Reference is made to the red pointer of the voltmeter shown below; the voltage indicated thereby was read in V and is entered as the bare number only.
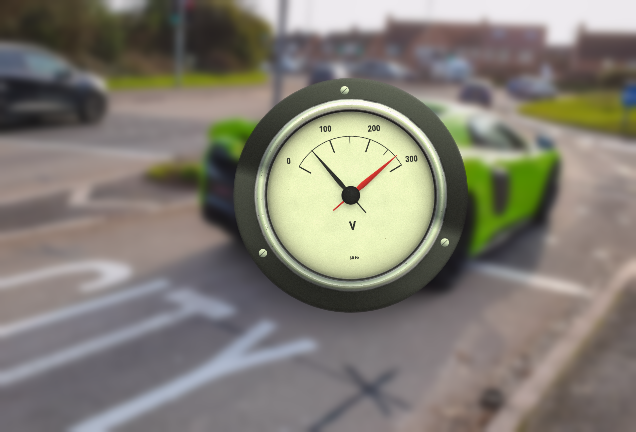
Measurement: 275
